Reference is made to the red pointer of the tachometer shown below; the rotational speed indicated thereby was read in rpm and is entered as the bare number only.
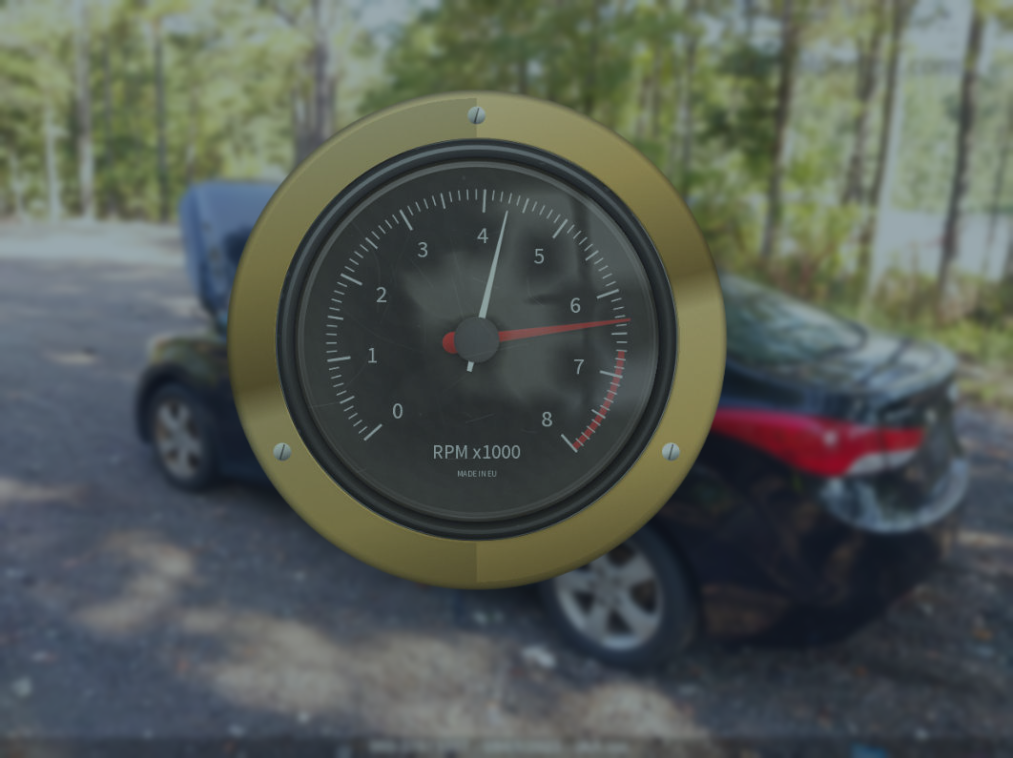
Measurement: 6350
